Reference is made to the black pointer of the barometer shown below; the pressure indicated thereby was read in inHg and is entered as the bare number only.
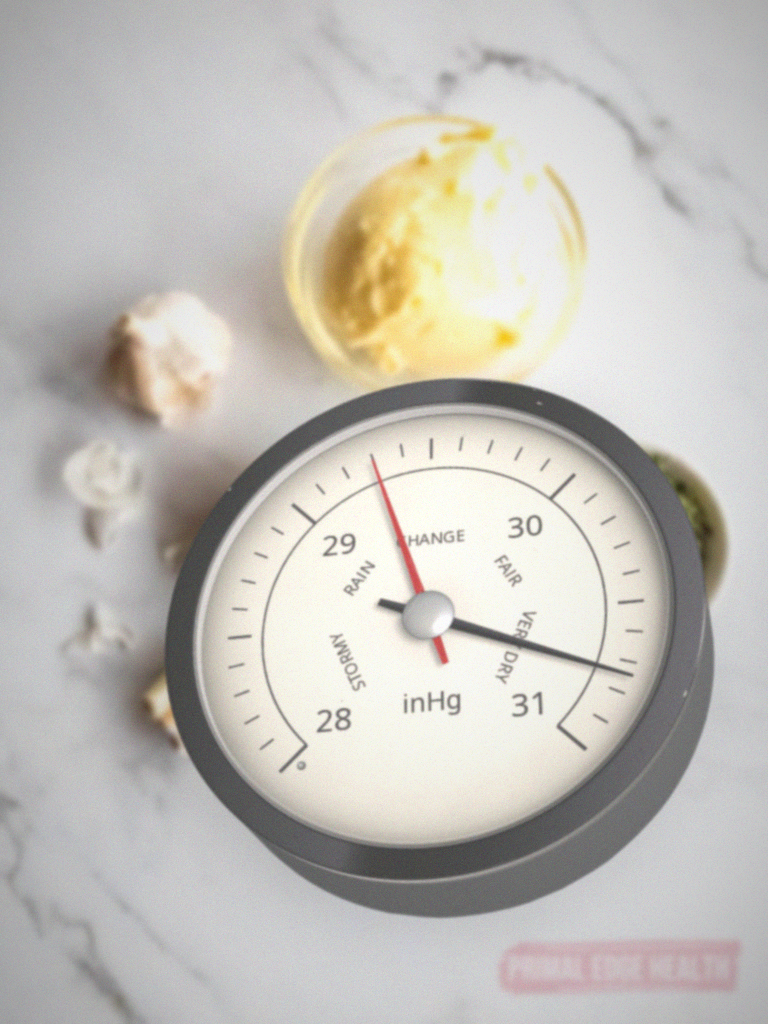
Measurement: 30.75
